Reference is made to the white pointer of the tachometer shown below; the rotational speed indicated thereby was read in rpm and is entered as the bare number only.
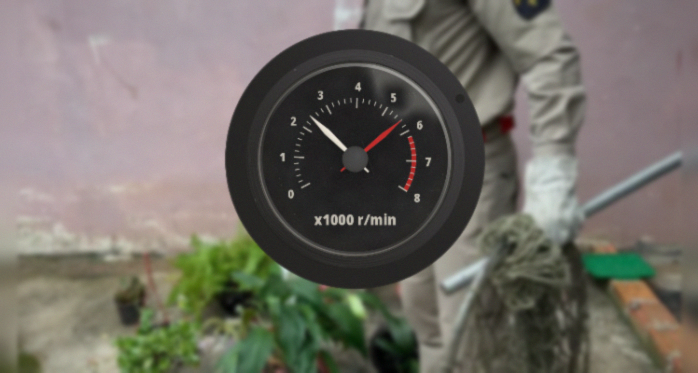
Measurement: 2400
